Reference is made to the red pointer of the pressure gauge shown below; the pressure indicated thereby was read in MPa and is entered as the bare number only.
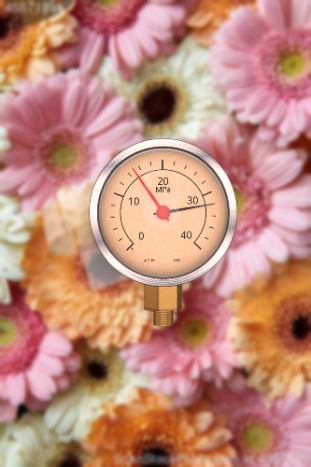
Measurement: 15
